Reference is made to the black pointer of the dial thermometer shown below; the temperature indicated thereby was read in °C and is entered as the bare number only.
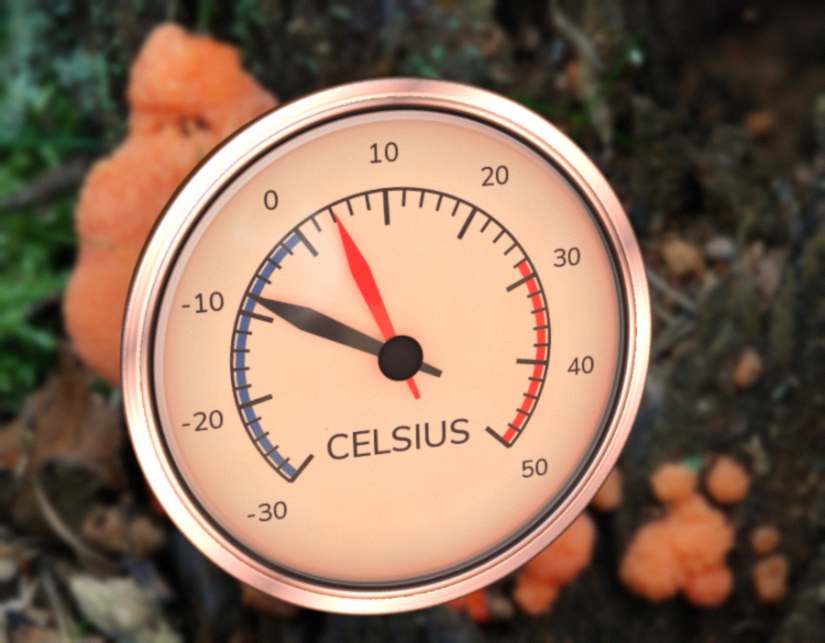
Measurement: -8
